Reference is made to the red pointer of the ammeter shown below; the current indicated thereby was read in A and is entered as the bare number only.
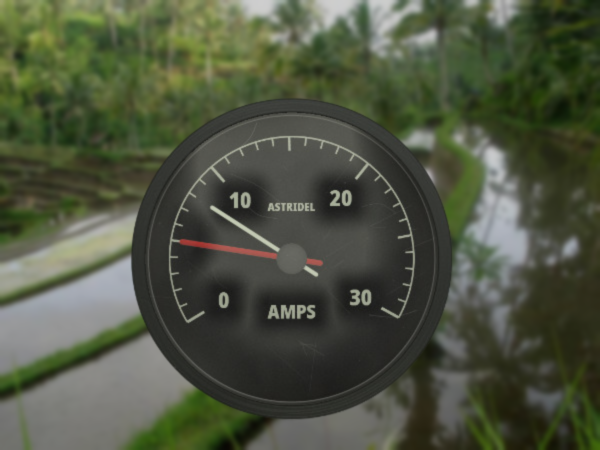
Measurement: 5
